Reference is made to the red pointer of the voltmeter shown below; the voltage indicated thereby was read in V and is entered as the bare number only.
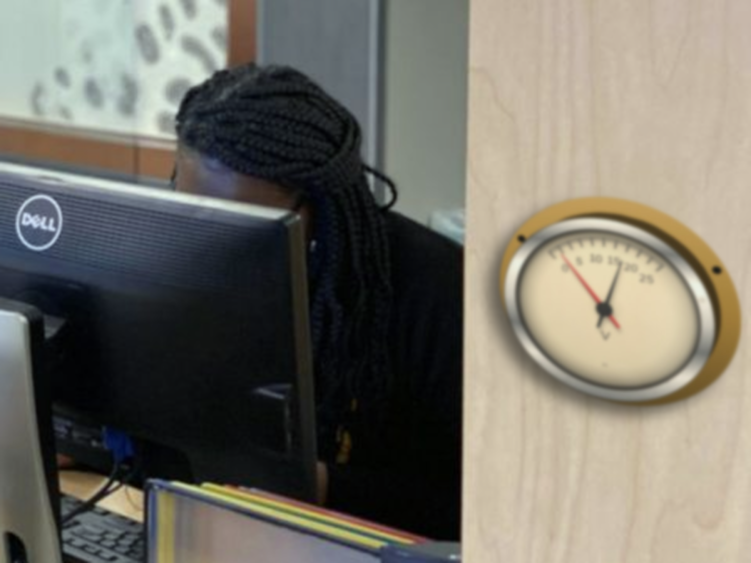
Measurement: 2.5
